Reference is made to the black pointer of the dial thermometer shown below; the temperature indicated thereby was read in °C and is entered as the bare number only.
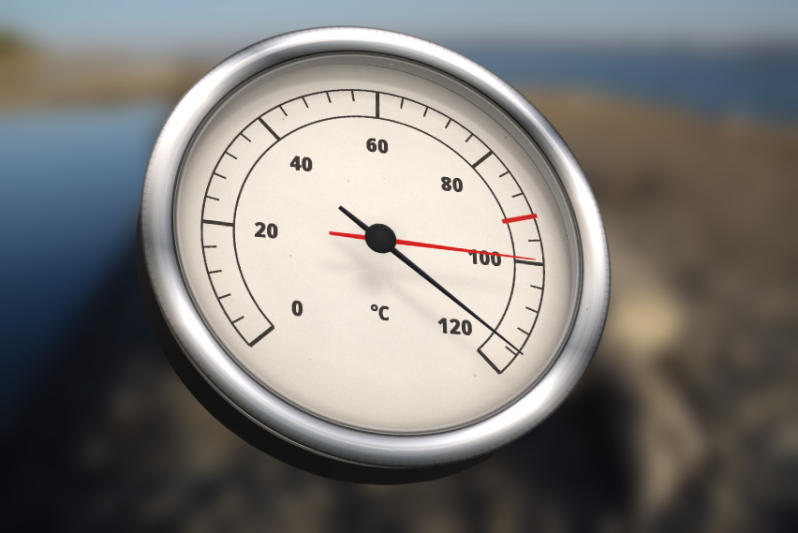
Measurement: 116
